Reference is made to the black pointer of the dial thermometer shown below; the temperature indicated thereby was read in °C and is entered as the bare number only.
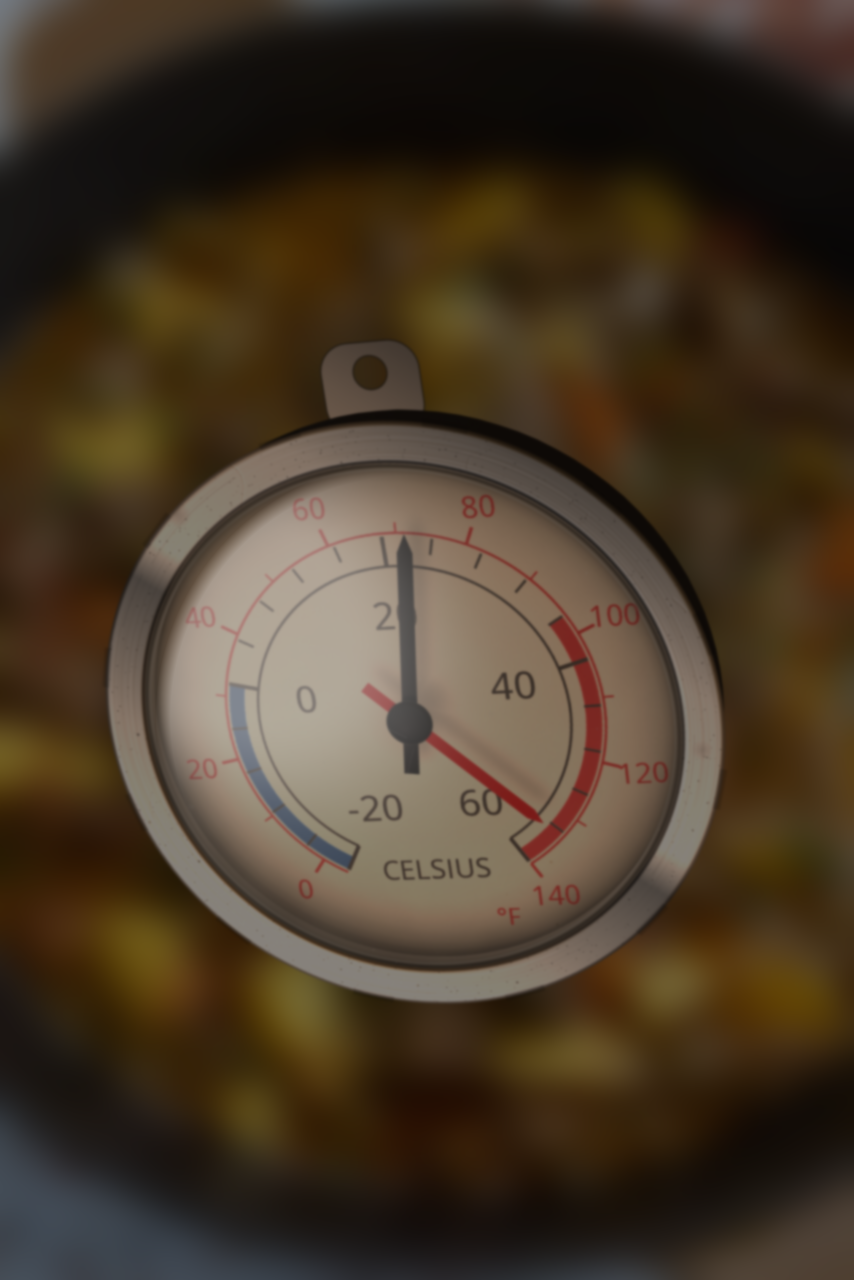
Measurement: 22
